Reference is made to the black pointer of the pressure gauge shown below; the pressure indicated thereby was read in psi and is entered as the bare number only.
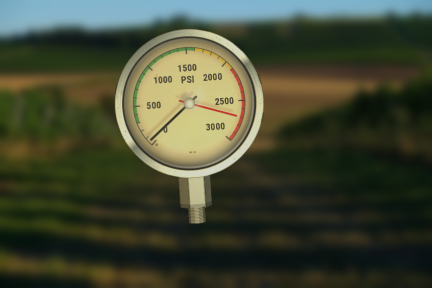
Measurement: 50
